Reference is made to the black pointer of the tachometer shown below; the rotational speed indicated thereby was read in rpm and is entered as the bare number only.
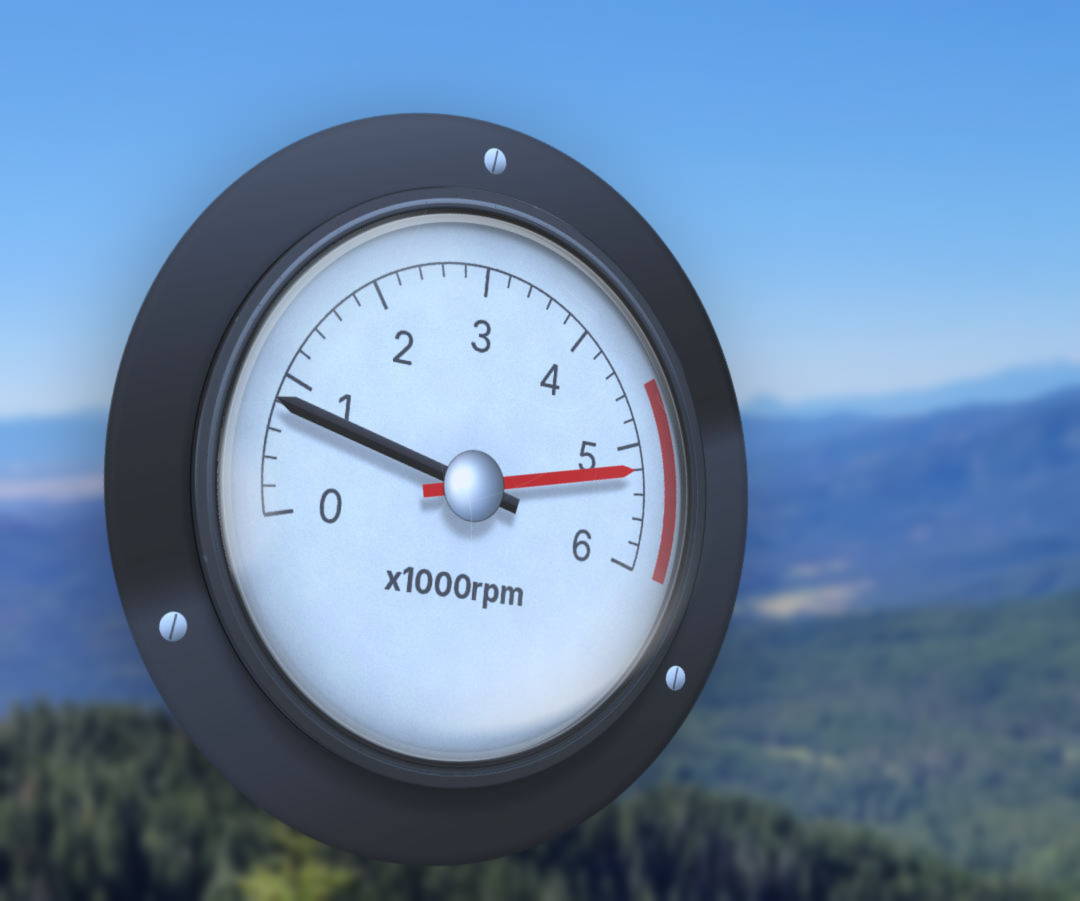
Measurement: 800
